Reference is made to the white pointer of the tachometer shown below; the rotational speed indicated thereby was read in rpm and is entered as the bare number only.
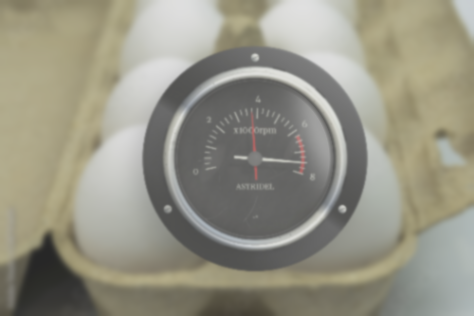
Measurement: 7500
